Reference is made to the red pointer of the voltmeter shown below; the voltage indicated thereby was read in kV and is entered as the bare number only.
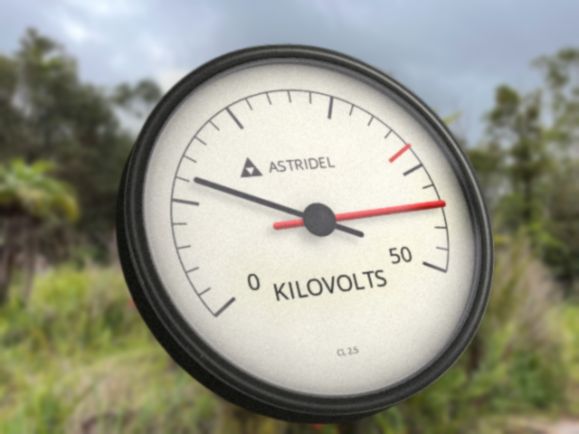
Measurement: 44
